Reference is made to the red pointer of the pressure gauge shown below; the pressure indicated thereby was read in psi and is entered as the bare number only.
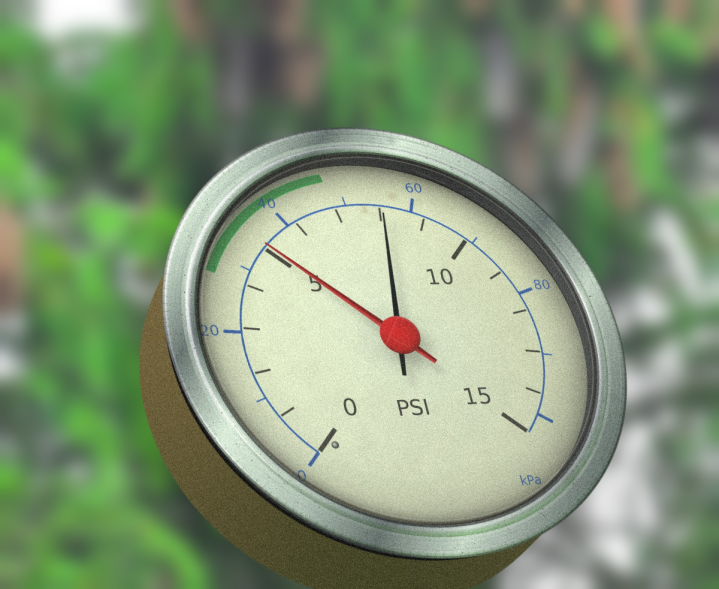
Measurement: 5
